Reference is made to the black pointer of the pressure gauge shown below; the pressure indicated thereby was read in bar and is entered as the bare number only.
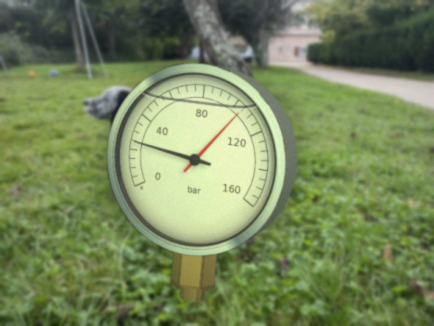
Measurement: 25
